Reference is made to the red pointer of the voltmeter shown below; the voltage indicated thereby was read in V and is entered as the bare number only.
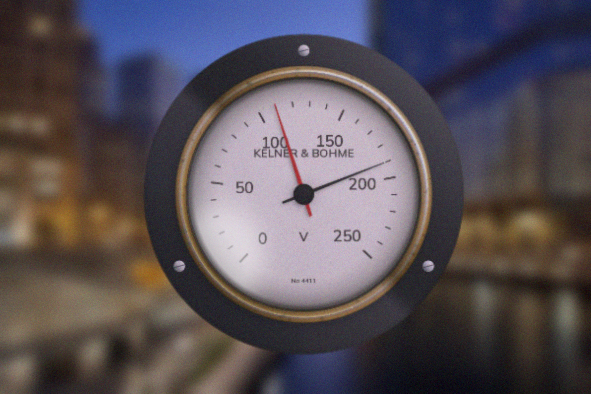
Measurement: 110
